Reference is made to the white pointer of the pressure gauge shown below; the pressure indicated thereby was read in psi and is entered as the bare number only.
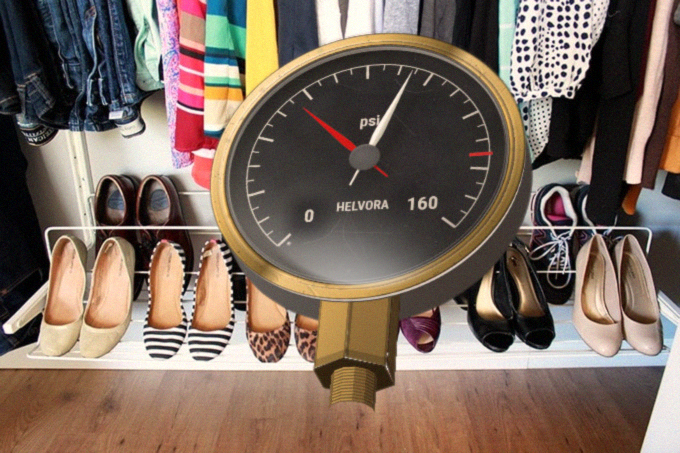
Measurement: 95
